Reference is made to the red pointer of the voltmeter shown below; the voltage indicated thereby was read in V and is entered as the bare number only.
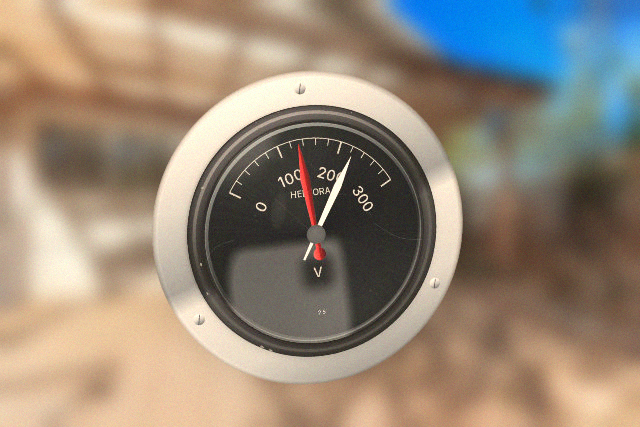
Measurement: 130
